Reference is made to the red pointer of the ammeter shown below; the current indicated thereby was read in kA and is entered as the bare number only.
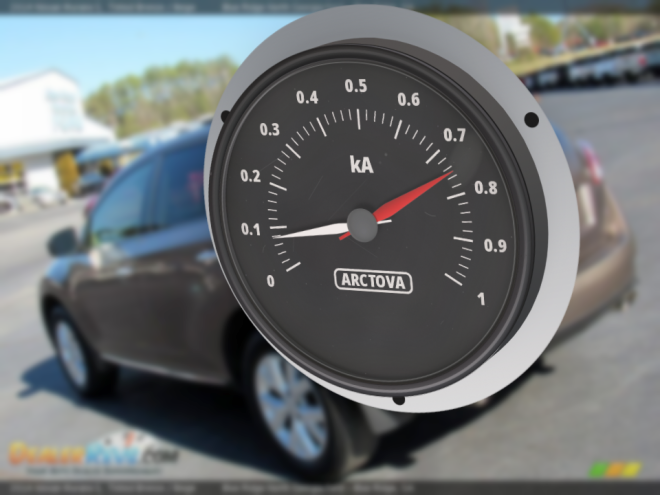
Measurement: 0.75
